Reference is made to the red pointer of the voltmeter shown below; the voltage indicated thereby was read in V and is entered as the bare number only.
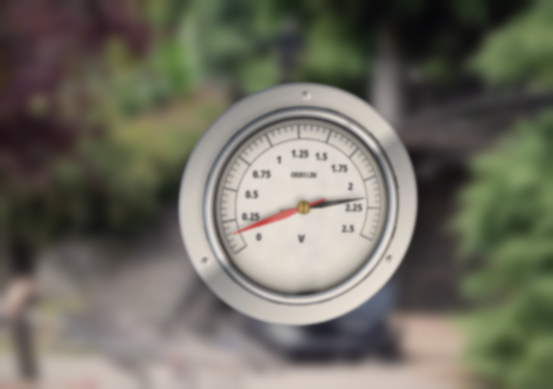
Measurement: 0.15
